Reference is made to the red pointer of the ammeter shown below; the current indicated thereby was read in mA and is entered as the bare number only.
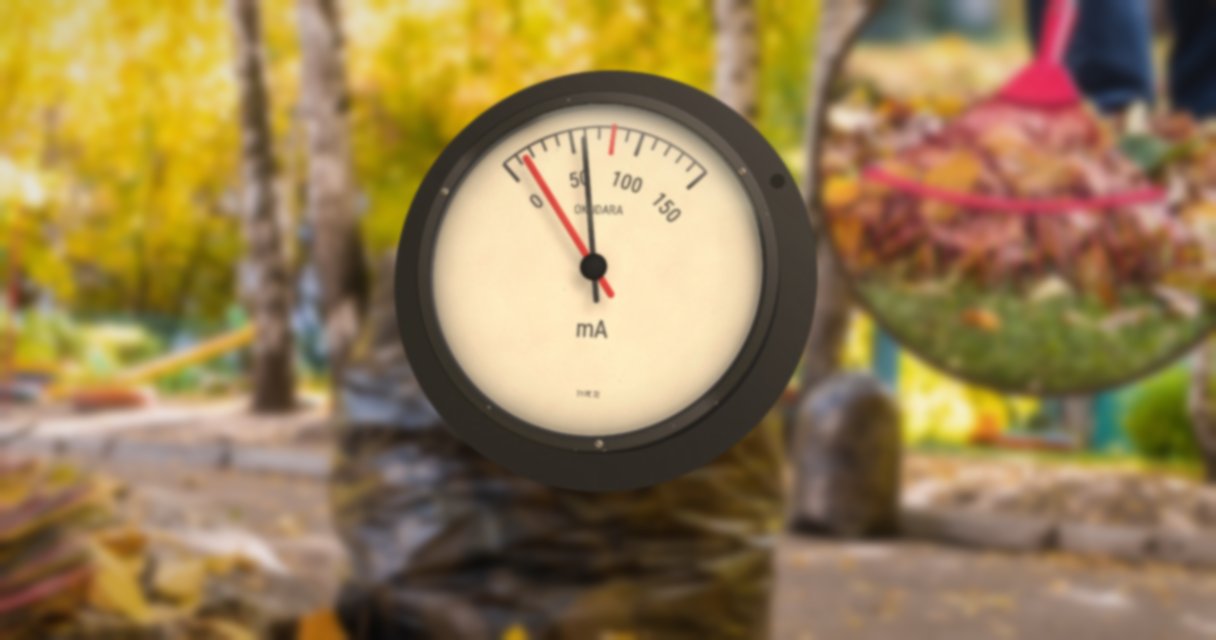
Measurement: 15
